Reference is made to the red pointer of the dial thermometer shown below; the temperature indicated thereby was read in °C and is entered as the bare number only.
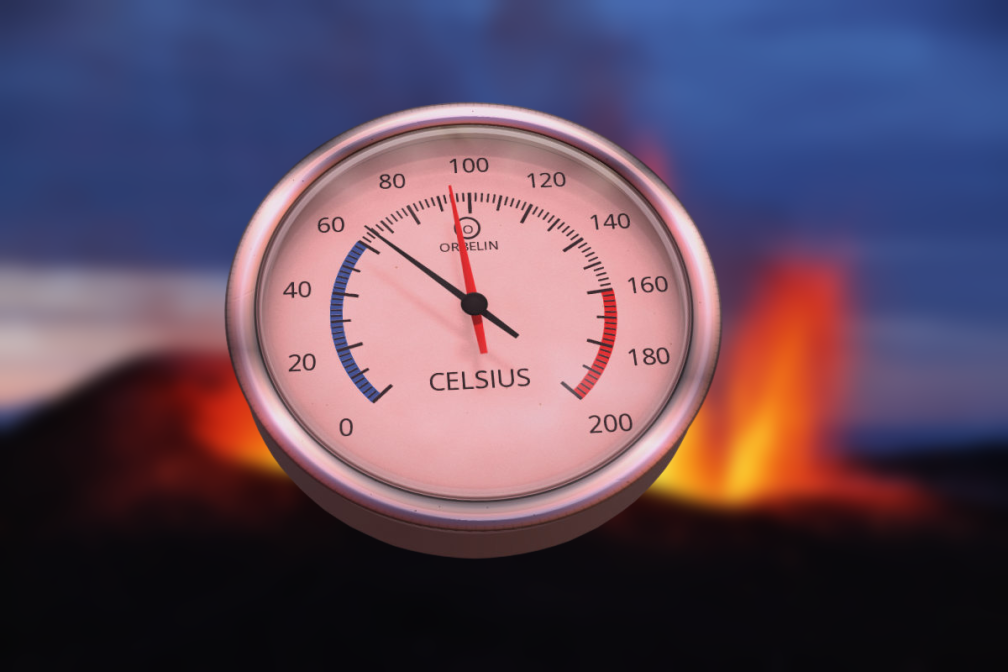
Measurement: 94
